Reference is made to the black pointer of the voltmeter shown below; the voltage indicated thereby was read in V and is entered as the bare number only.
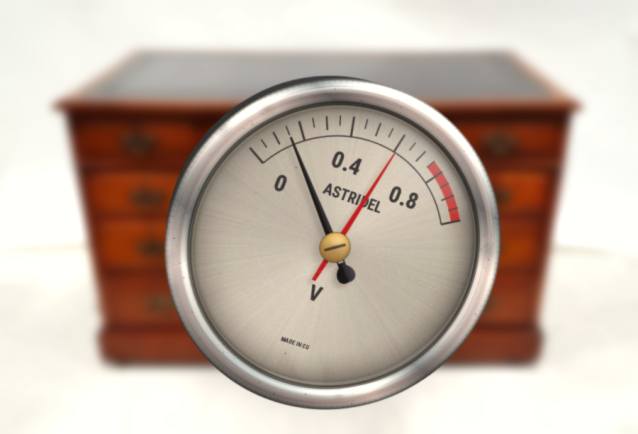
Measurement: 0.15
